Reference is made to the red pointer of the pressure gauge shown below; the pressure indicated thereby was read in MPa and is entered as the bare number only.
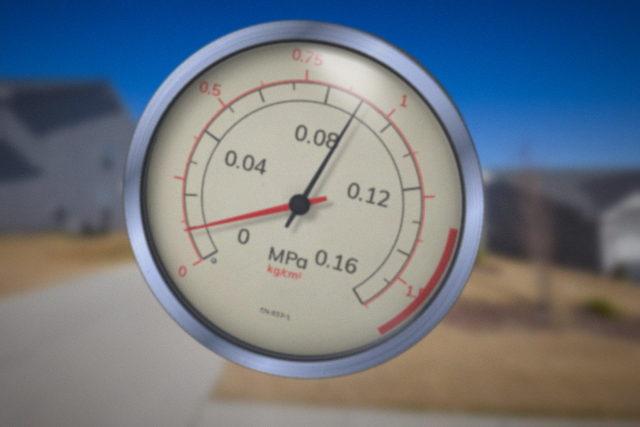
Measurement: 0.01
